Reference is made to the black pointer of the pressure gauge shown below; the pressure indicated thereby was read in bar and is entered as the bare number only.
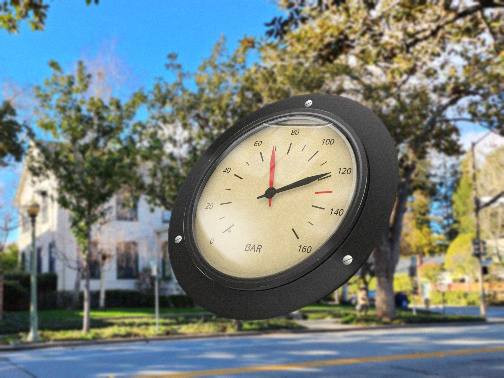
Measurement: 120
